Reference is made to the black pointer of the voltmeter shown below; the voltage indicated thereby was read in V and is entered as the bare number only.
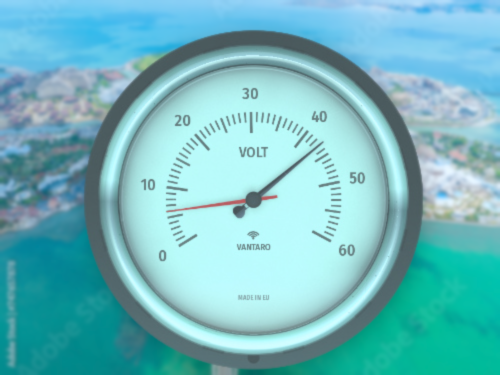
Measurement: 43
